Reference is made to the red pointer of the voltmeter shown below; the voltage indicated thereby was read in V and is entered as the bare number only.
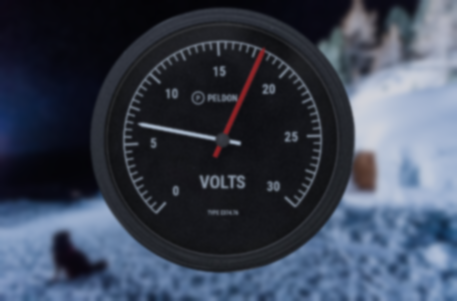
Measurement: 18
